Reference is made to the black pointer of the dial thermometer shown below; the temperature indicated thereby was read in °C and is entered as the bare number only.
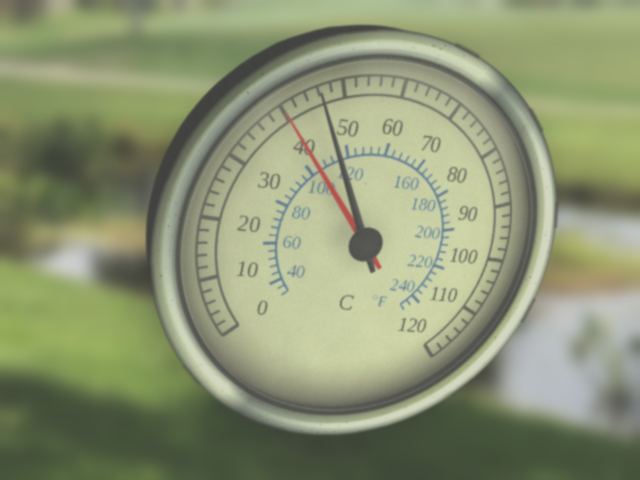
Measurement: 46
